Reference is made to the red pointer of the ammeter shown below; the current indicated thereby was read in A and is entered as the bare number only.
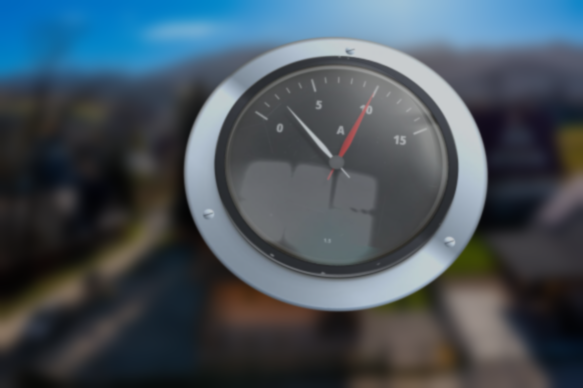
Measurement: 10
